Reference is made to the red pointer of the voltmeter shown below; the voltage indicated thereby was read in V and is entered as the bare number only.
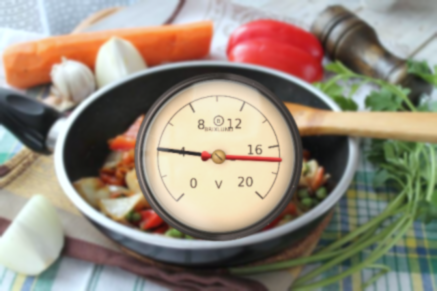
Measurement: 17
